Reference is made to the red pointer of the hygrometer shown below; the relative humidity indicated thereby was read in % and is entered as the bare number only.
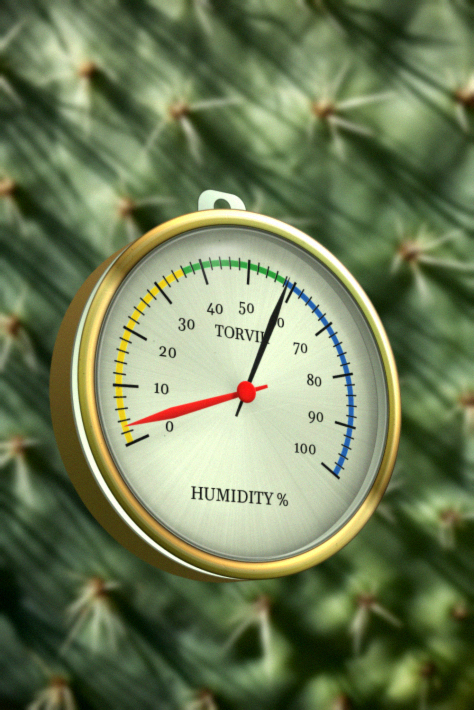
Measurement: 3
